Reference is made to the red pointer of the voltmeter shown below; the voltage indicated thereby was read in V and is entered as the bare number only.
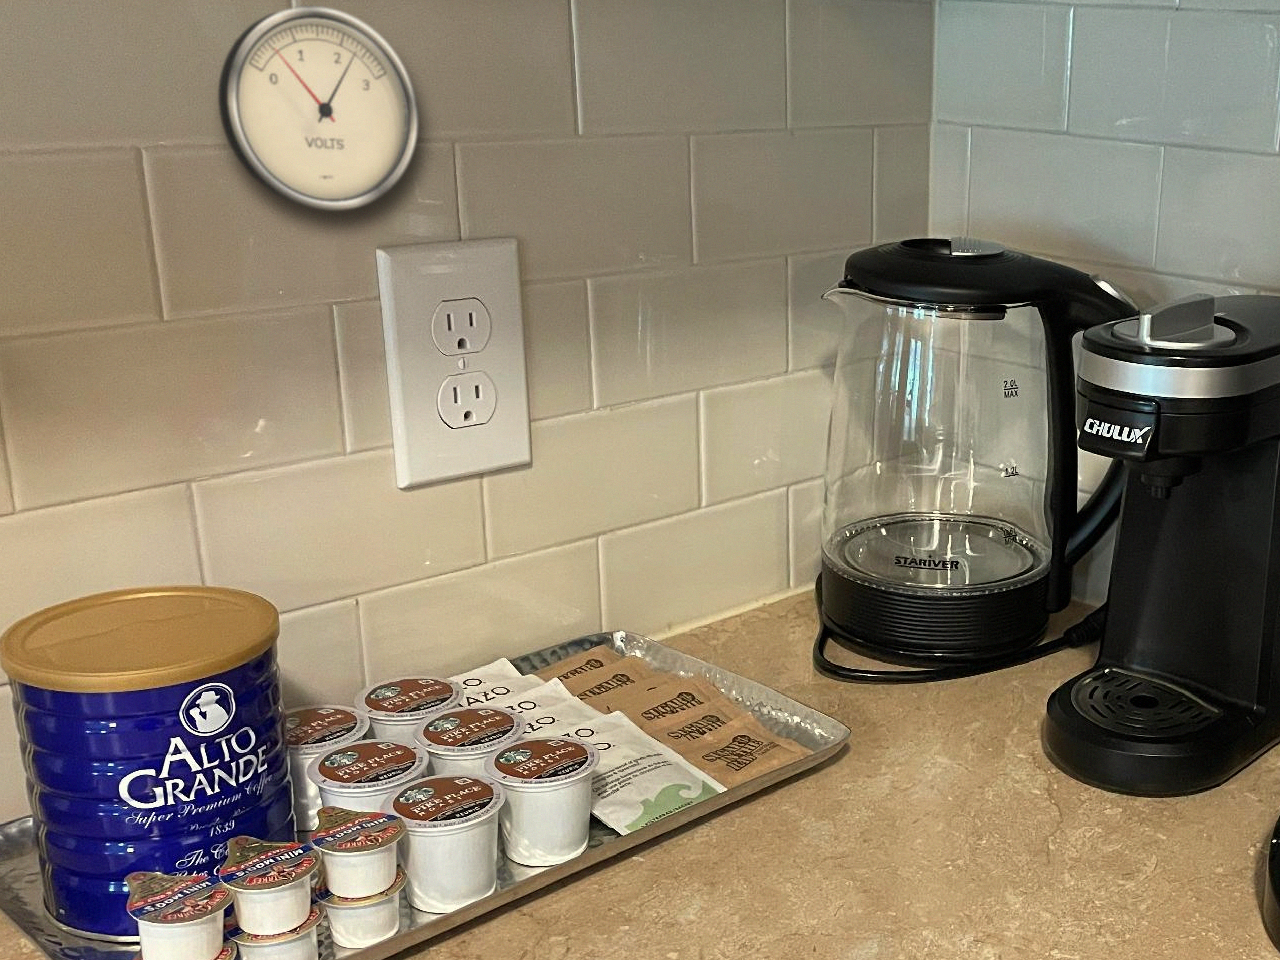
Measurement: 0.5
